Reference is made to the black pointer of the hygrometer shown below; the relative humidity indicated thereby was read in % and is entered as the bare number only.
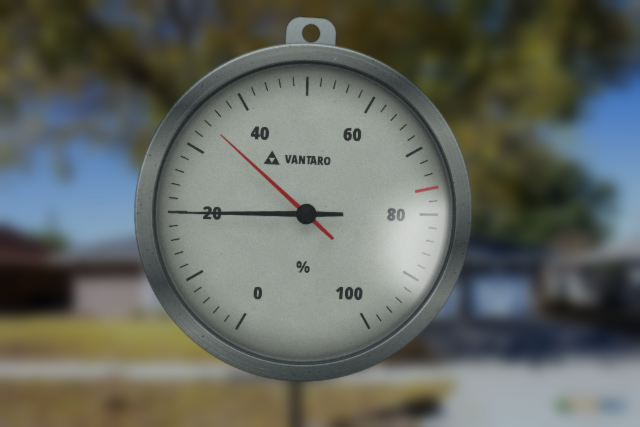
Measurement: 20
